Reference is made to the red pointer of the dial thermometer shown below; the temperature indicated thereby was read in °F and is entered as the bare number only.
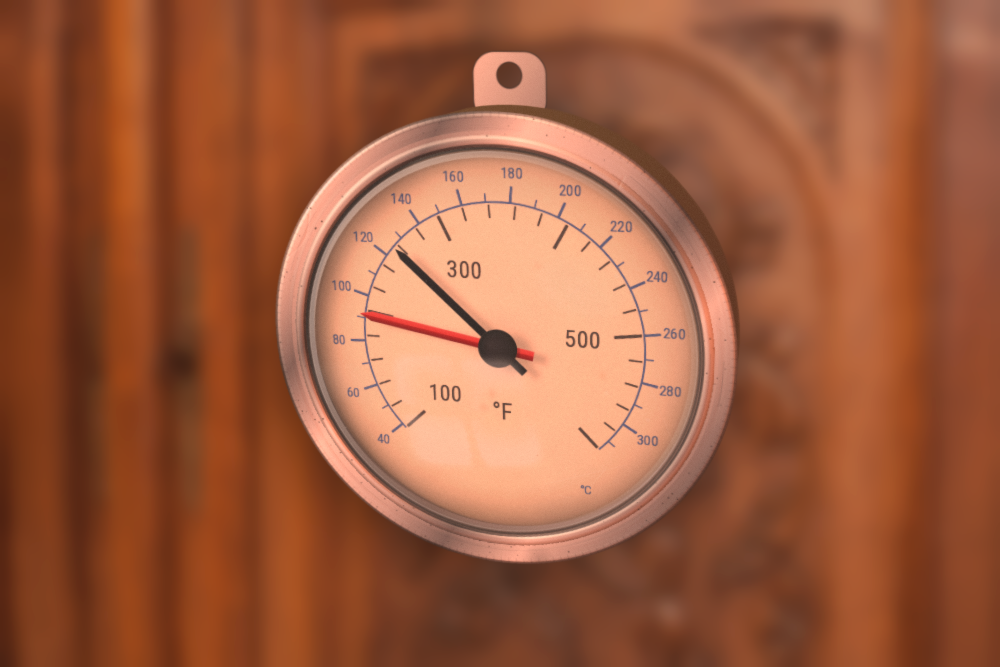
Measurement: 200
